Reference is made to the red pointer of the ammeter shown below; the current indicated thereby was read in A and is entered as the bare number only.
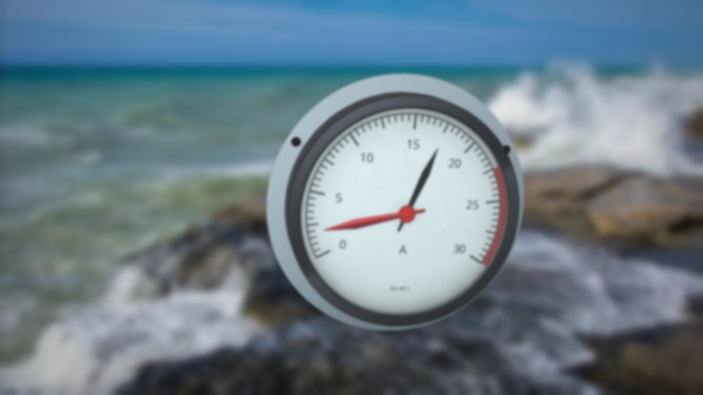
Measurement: 2
